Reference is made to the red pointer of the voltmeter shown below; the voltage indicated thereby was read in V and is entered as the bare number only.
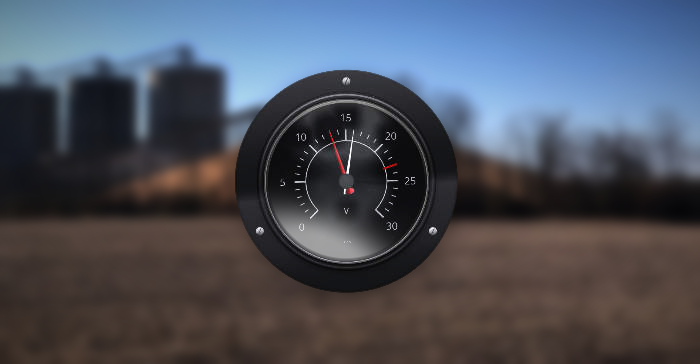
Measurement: 13
